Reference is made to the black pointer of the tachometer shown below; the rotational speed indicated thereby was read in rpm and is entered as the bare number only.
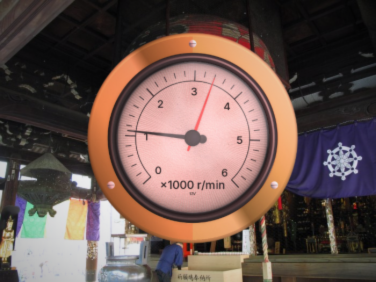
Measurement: 1100
